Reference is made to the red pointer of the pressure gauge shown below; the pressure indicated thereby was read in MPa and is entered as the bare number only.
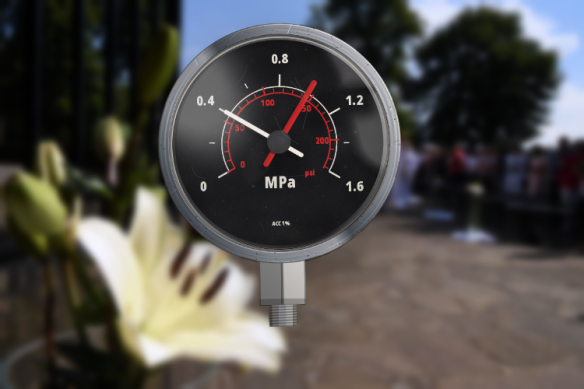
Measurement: 1
